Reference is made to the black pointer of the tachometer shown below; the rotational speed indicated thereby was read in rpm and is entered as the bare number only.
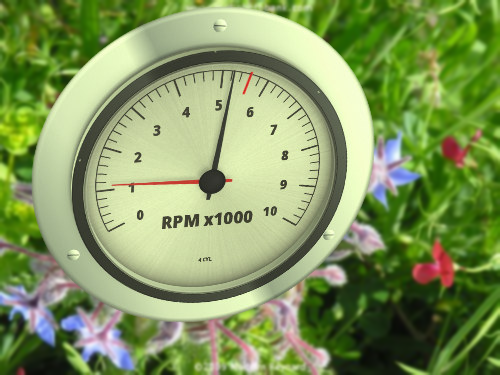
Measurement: 5200
